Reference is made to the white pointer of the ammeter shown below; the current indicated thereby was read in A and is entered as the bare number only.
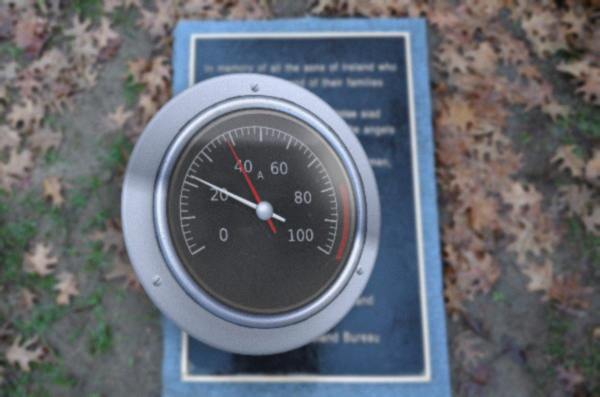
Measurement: 22
